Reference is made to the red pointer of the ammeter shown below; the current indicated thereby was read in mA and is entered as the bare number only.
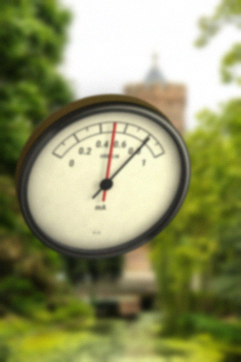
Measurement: 0.5
